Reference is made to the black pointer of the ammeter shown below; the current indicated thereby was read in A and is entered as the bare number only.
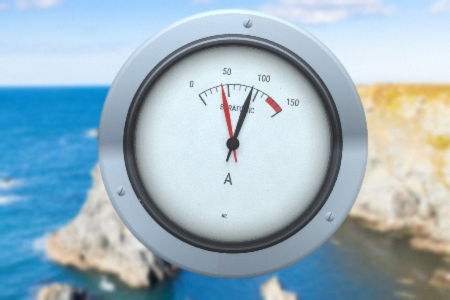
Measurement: 90
